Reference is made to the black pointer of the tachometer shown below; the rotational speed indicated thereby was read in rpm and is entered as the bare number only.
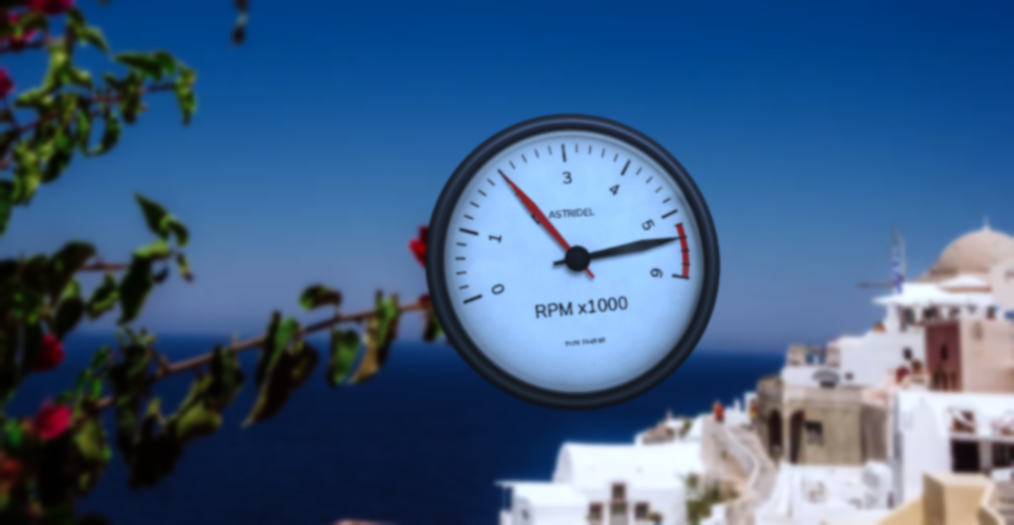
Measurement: 5400
